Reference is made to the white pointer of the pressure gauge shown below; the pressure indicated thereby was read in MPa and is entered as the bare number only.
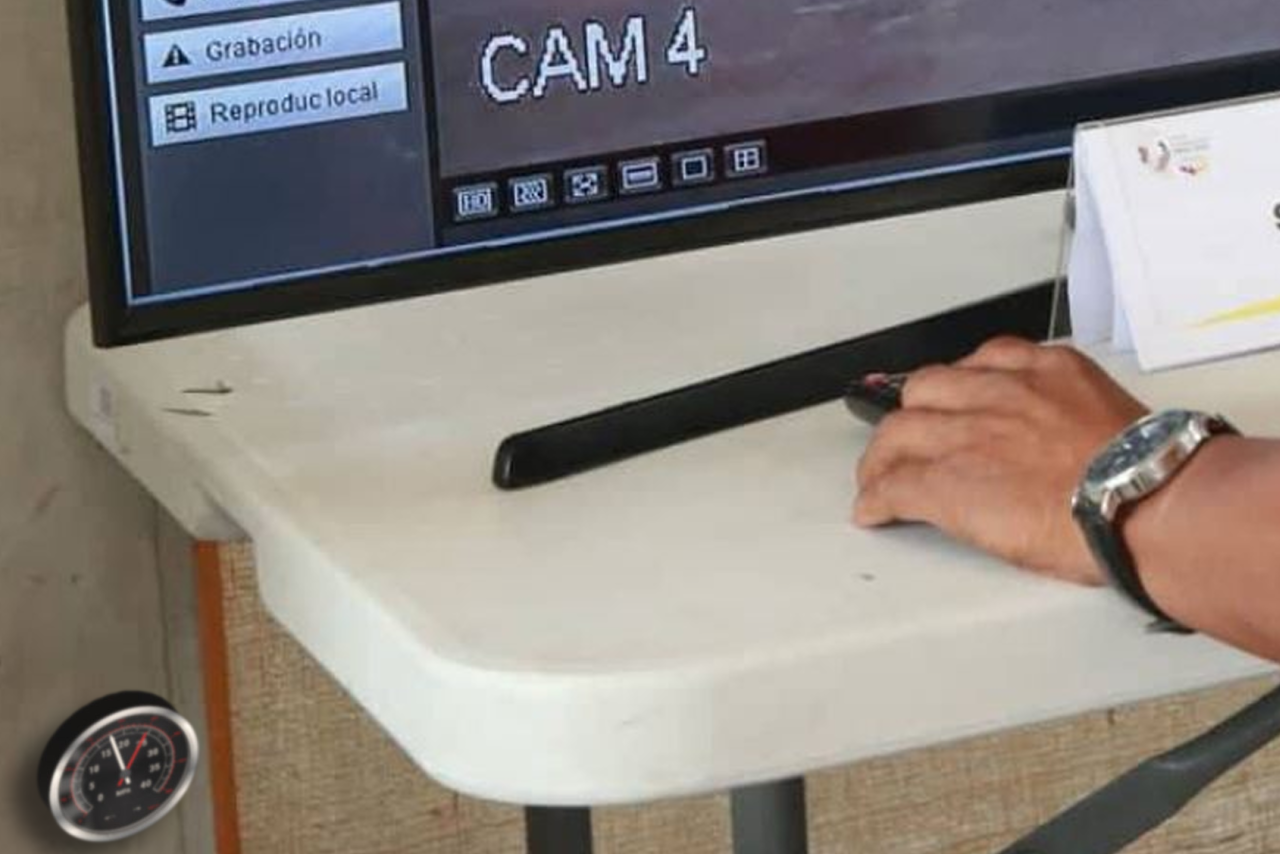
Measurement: 17.5
